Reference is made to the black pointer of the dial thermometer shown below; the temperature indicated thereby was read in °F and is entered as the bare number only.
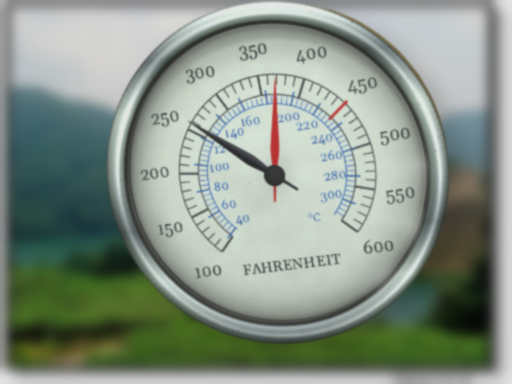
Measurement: 260
